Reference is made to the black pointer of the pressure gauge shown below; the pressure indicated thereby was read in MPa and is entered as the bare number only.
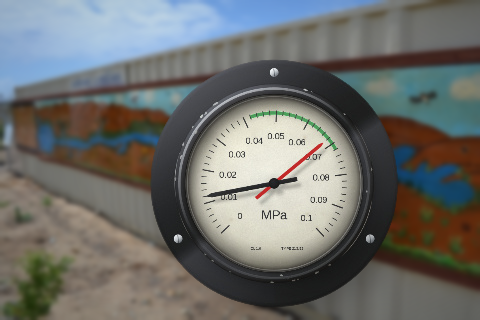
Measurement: 0.012
